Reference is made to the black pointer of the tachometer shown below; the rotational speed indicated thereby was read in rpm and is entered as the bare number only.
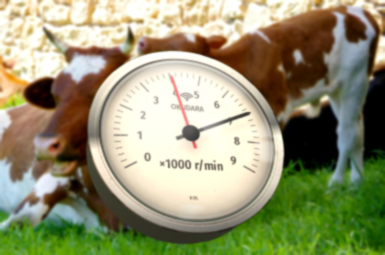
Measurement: 7000
